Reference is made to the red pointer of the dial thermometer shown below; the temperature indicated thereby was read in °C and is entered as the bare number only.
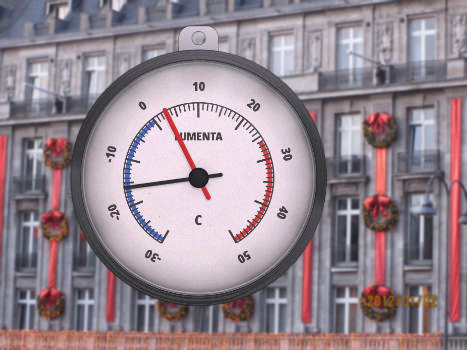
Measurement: 3
